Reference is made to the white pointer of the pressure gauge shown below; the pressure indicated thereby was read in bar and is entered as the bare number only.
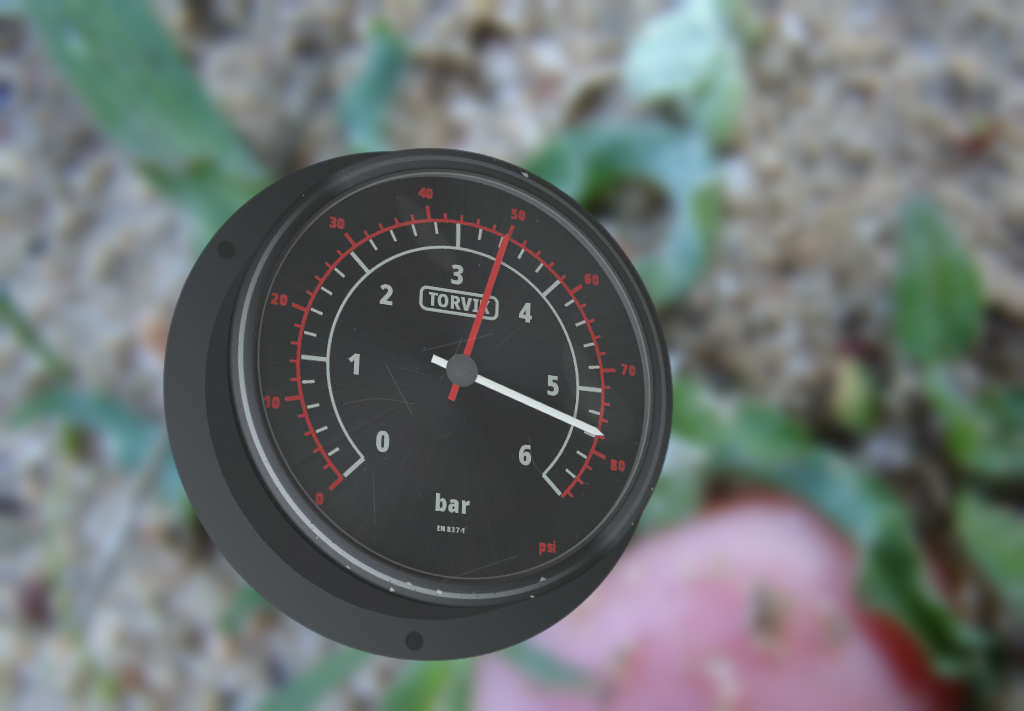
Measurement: 5.4
